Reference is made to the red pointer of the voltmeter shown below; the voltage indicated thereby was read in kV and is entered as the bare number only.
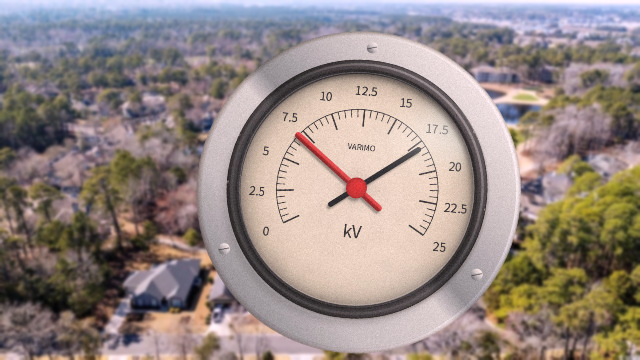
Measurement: 7
